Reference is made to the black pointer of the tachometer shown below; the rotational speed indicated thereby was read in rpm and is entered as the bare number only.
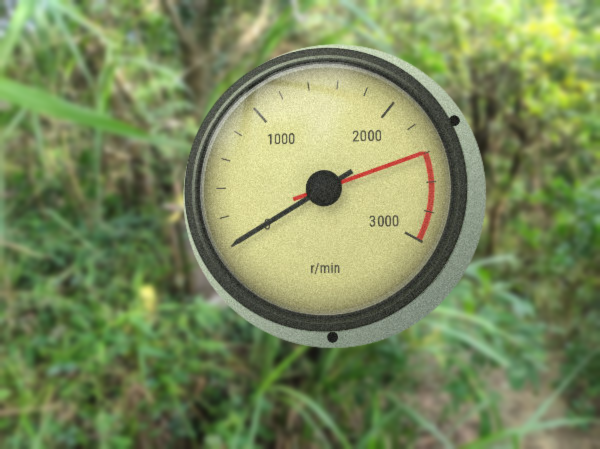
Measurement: 0
